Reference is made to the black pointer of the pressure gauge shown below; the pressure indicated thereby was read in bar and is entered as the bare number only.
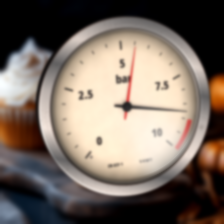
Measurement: 8.75
